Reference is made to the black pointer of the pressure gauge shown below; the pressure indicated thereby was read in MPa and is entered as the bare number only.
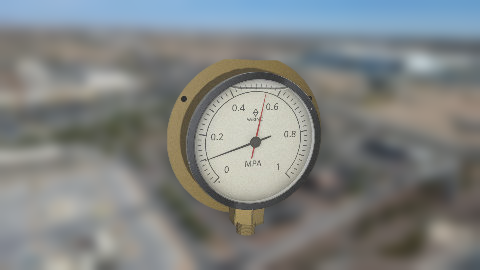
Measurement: 0.1
